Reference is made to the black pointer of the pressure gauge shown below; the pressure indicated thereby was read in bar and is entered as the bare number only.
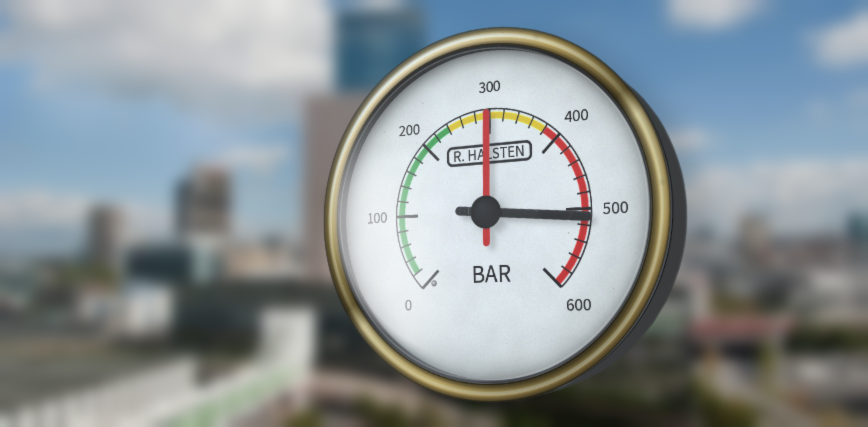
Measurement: 510
